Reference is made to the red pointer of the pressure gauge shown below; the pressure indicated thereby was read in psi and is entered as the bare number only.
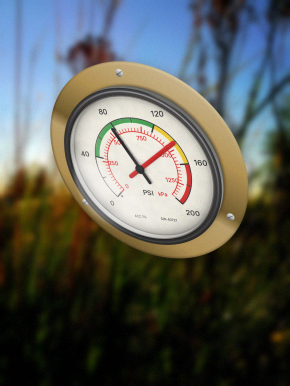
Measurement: 140
